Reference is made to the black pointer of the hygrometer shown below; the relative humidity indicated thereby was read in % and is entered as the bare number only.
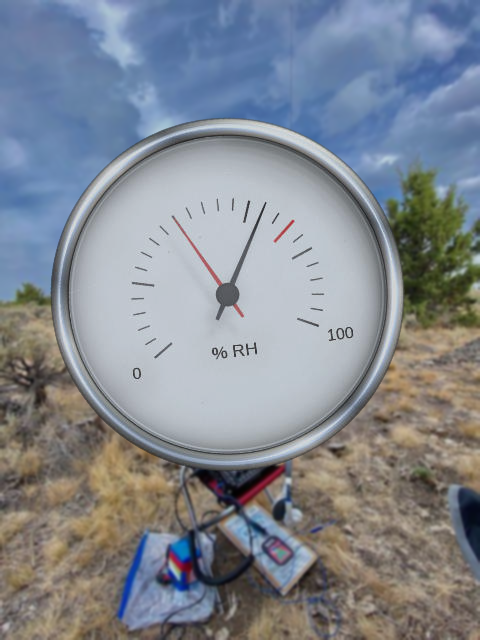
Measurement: 64
